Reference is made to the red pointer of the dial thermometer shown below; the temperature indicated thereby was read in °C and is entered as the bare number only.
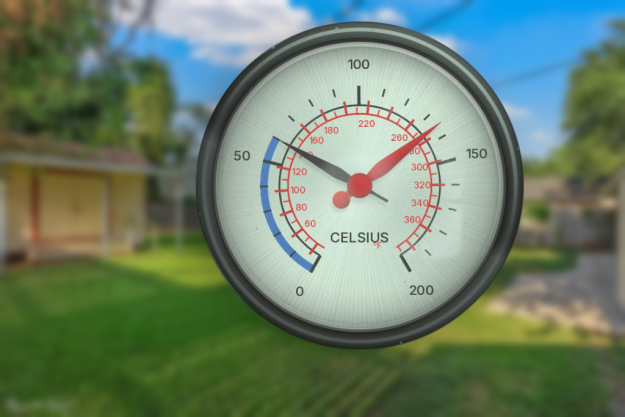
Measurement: 135
